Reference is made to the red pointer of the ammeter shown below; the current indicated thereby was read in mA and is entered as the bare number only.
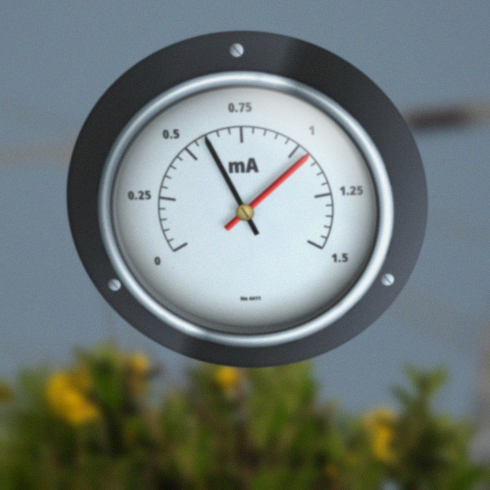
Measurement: 1.05
